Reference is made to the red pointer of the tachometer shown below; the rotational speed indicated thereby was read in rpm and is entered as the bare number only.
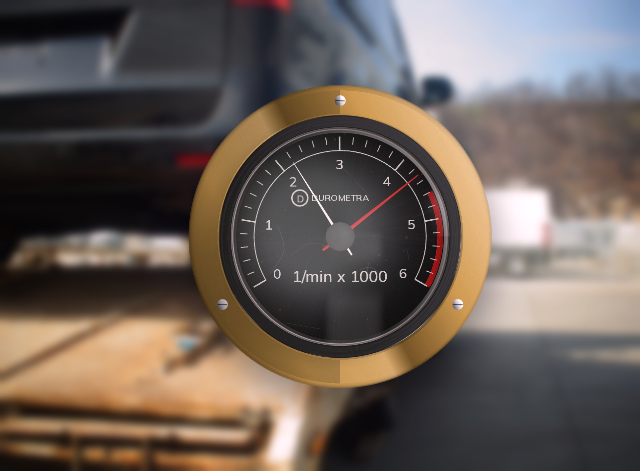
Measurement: 4300
